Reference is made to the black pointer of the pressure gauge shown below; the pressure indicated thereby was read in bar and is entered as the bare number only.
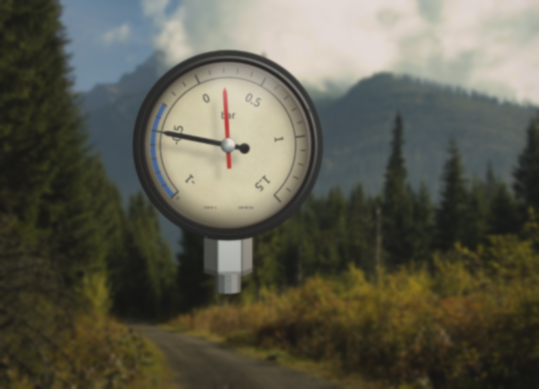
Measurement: -0.5
